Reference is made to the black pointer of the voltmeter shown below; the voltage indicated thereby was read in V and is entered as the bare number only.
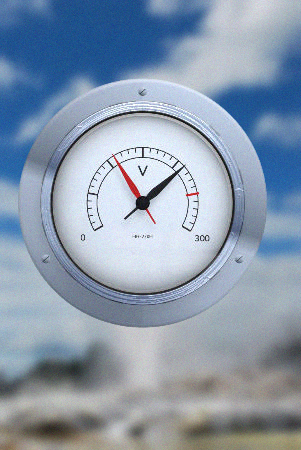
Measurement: 210
